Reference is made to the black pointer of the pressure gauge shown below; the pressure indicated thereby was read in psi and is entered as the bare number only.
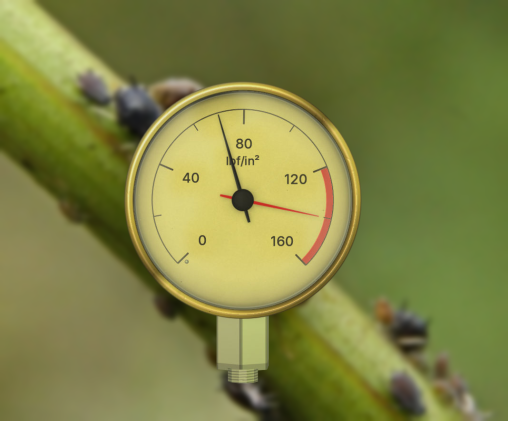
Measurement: 70
